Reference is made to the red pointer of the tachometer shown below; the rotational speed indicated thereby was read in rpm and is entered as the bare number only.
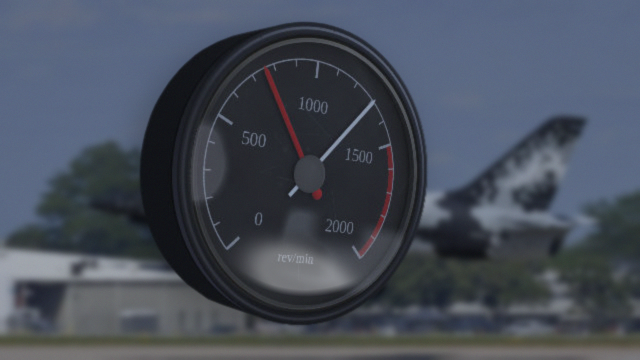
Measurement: 750
